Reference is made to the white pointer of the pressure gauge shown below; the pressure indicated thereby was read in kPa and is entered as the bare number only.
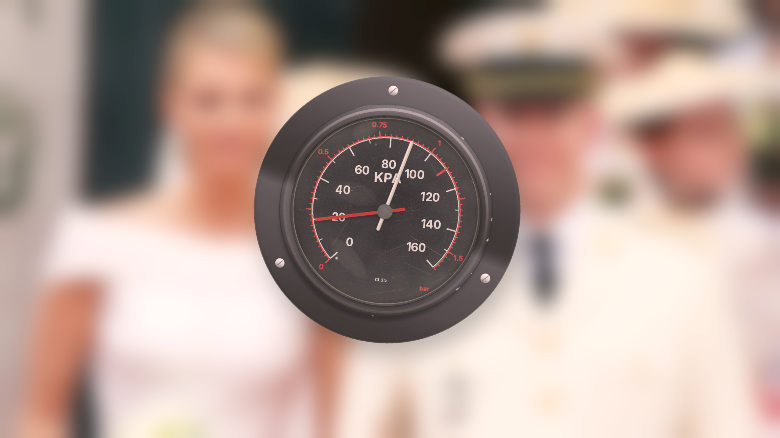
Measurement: 90
